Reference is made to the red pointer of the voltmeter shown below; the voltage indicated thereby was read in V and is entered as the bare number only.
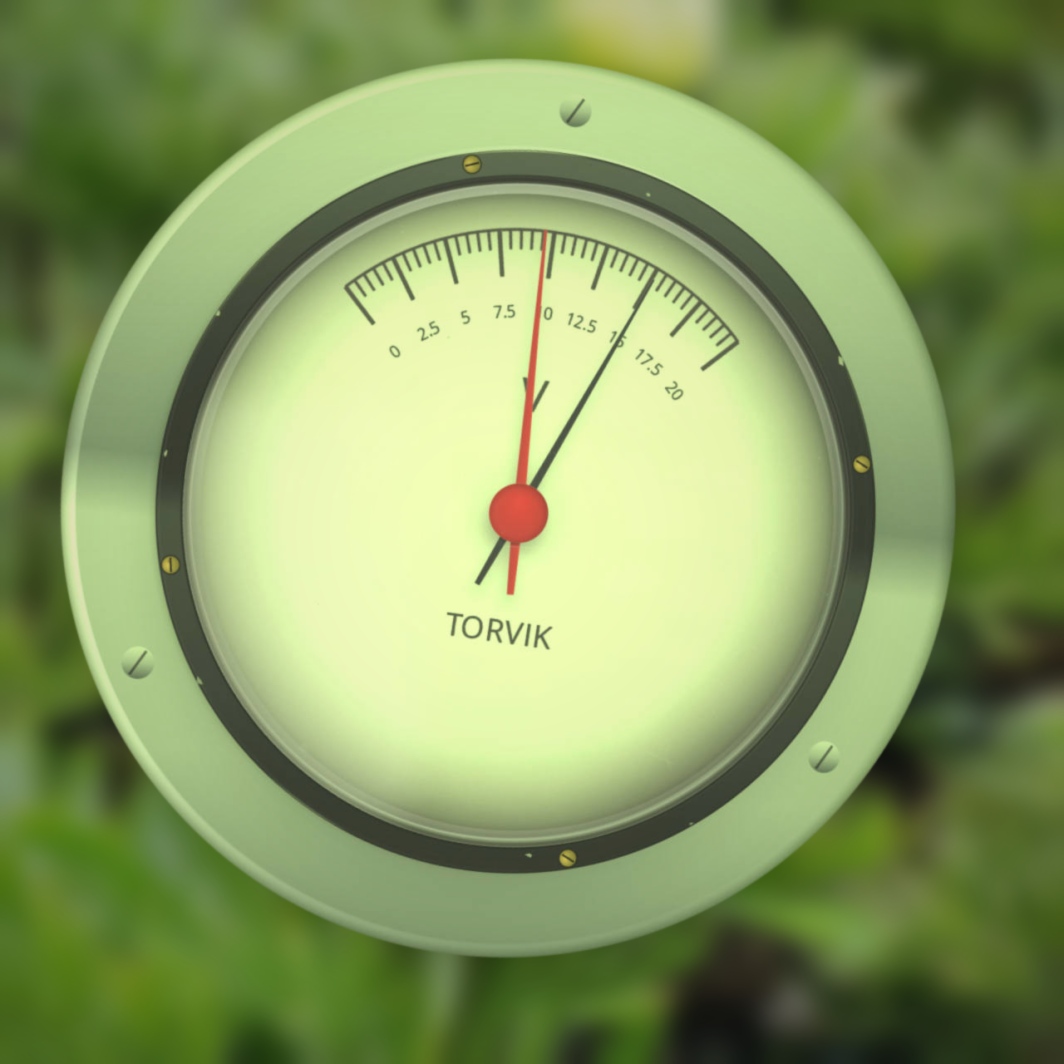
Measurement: 9.5
